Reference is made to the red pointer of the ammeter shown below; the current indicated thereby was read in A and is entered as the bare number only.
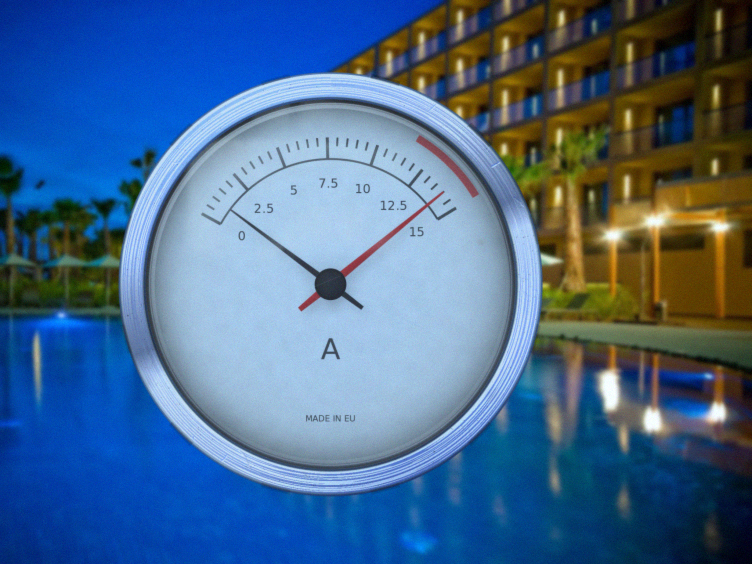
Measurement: 14
